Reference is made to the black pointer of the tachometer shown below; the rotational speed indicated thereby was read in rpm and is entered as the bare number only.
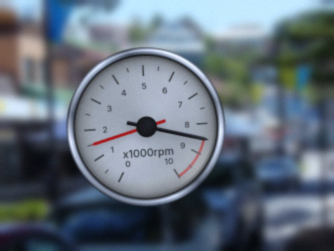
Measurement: 8500
